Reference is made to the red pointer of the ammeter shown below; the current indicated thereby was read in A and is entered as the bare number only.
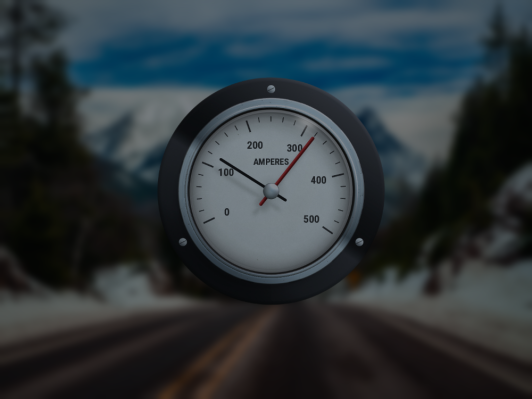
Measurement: 320
